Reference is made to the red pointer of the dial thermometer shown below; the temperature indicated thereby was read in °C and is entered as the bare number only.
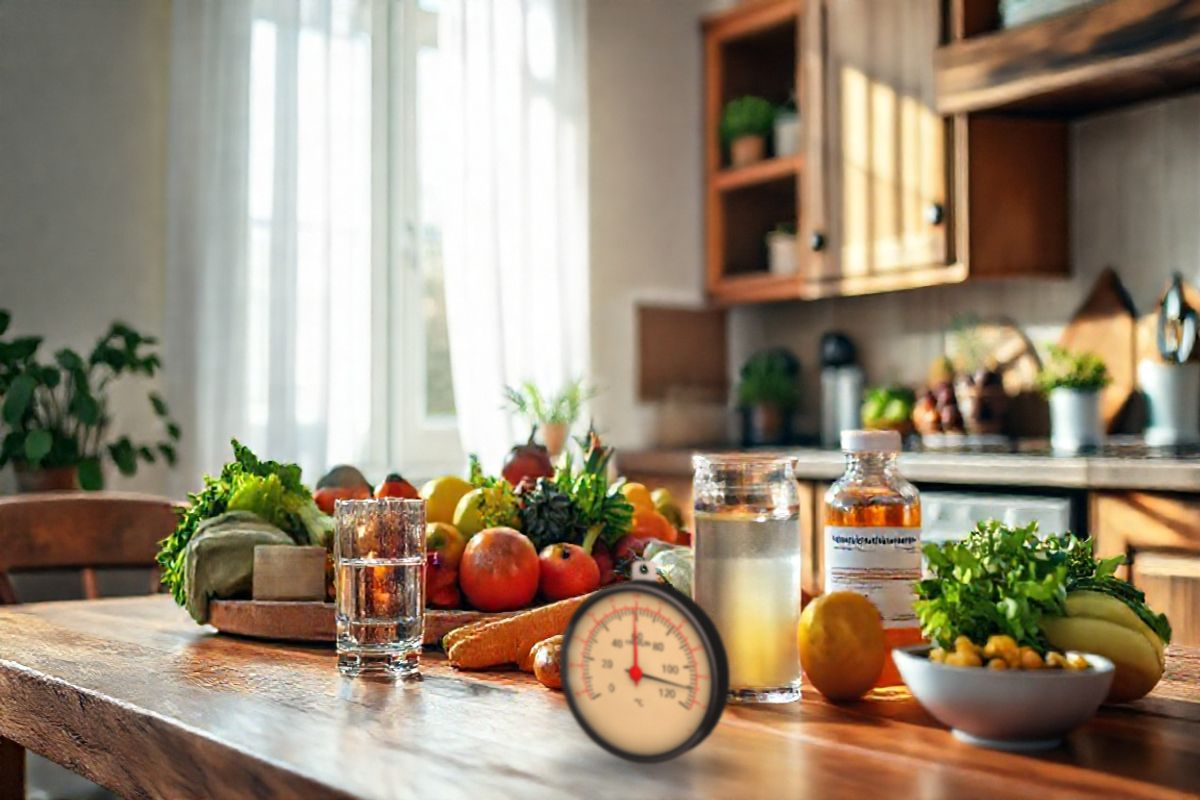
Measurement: 60
